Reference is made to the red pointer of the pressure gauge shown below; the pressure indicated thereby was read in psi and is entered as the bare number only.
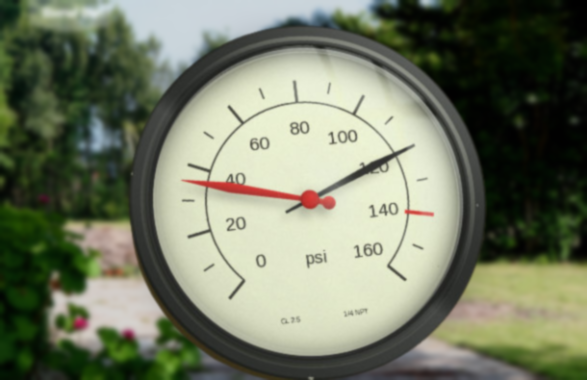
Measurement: 35
